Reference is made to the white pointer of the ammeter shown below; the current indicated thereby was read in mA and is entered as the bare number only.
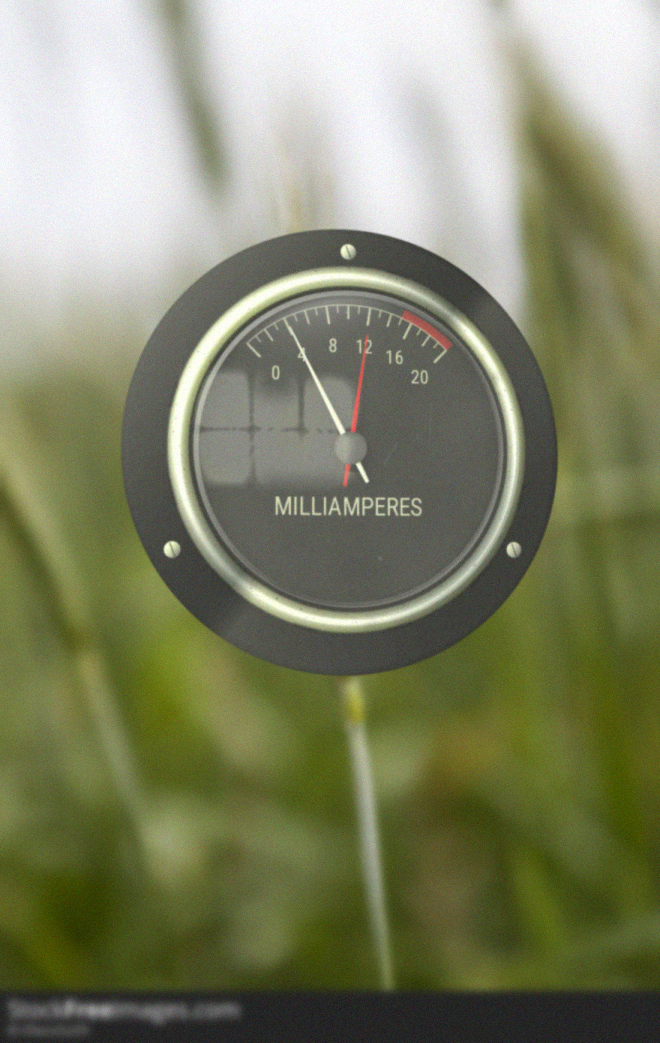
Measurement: 4
